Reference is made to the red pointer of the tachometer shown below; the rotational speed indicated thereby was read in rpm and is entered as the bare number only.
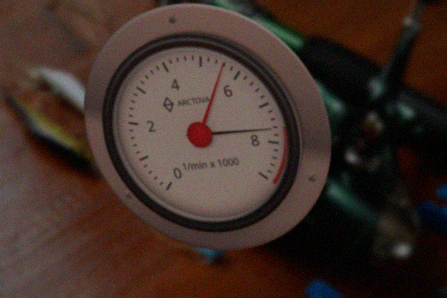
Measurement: 5600
